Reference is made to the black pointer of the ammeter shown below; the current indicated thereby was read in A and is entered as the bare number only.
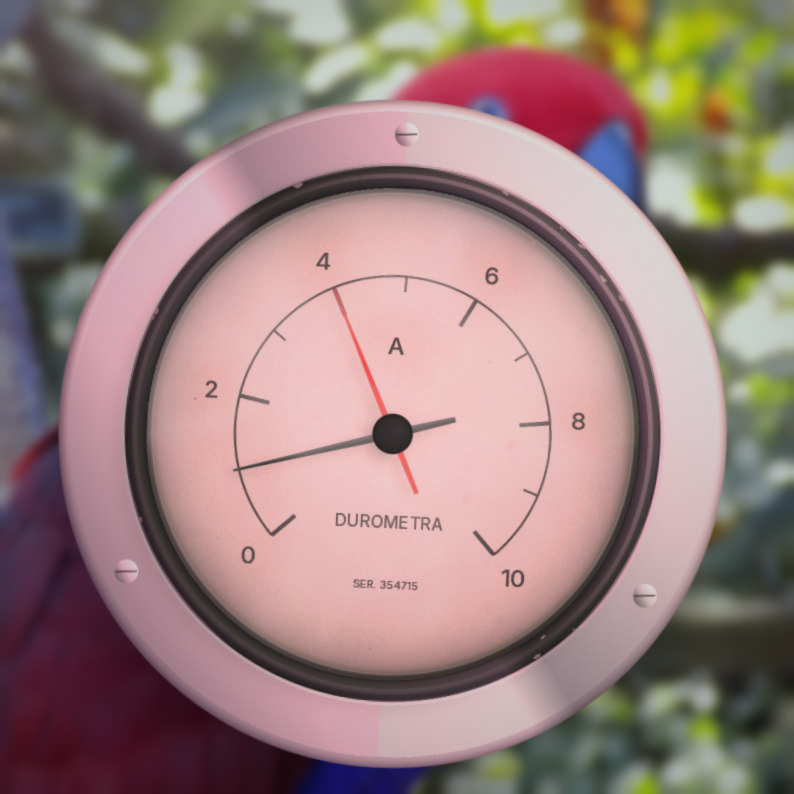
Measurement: 1
